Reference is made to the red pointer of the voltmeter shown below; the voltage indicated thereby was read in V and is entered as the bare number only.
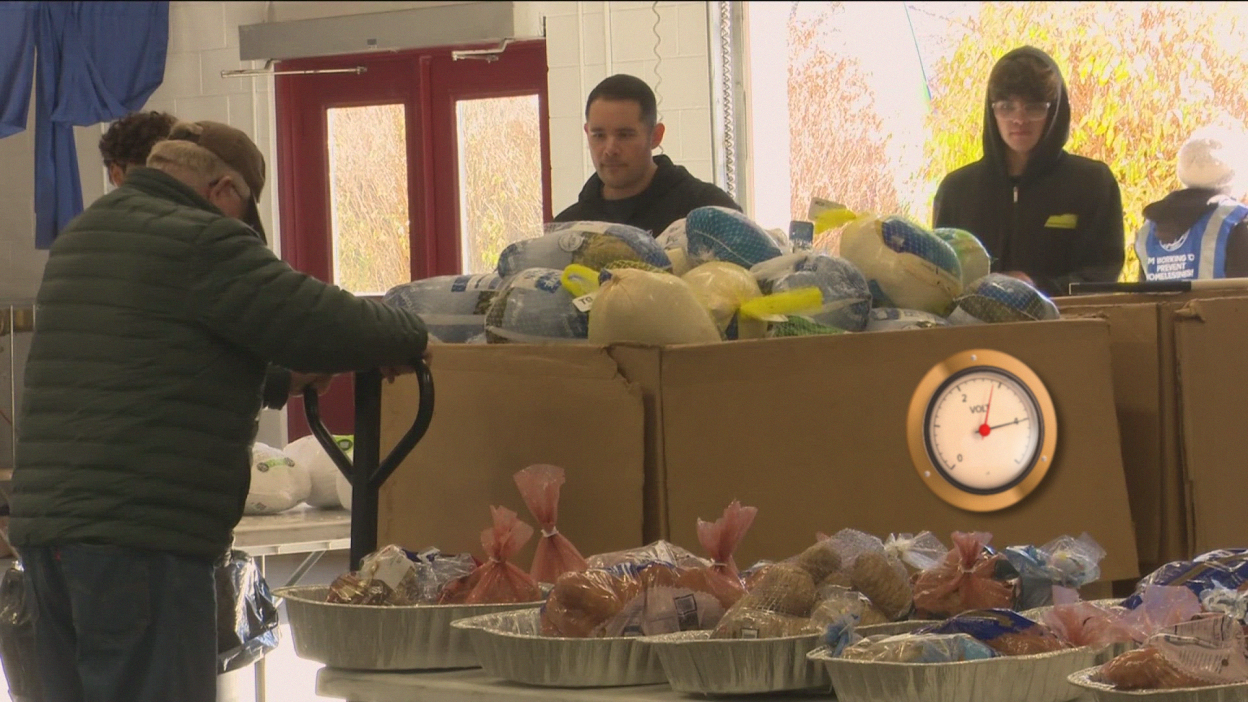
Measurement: 2.8
